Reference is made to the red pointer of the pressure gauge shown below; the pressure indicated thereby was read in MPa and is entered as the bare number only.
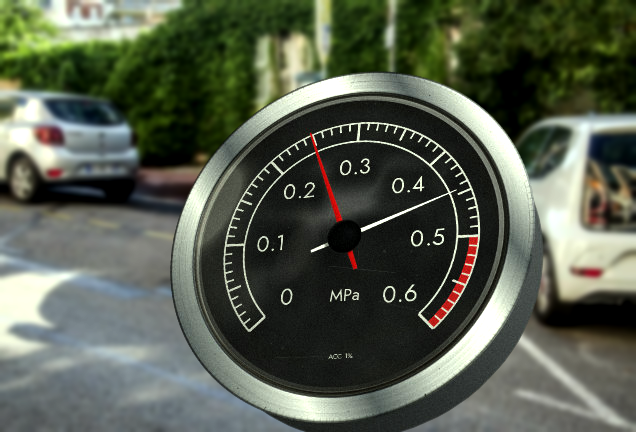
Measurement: 0.25
